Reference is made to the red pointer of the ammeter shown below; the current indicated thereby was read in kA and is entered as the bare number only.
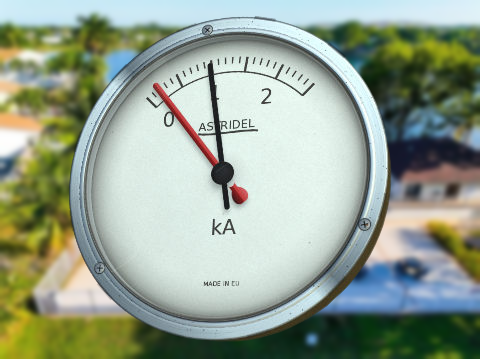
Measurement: 0.2
